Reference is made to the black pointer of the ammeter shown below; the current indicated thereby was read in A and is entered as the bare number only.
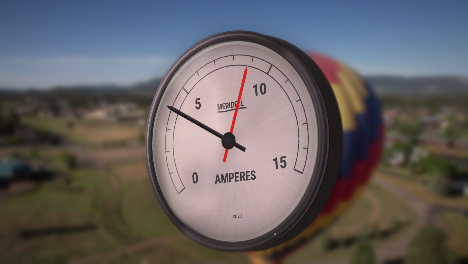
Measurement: 4
